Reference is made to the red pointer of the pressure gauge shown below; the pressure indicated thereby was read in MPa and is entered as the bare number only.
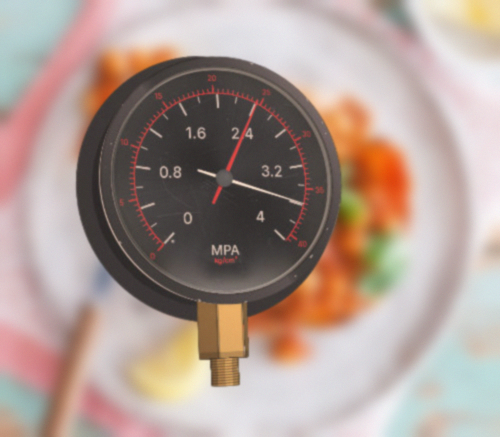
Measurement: 2.4
